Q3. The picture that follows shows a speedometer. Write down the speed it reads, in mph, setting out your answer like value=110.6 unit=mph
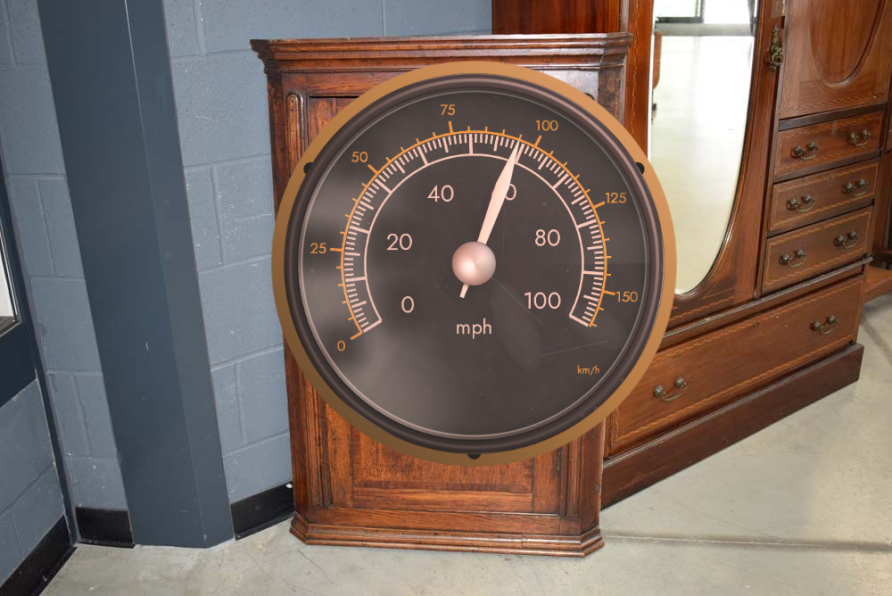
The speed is value=59 unit=mph
